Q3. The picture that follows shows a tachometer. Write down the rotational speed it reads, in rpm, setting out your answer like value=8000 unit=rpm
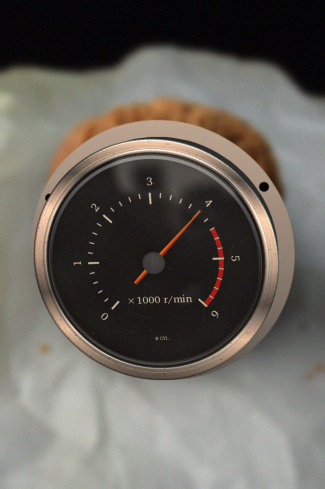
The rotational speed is value=4000 unit=rpm
